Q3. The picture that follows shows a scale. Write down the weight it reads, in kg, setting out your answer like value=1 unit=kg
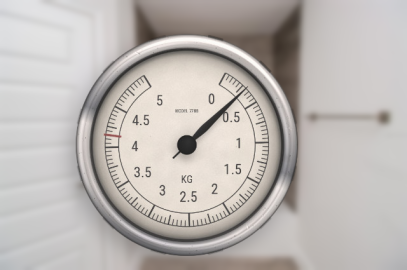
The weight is value=0.3 unit=kg
